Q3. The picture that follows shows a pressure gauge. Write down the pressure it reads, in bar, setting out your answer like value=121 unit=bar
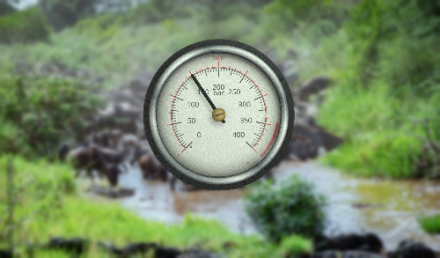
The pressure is value=150 unit=bar
